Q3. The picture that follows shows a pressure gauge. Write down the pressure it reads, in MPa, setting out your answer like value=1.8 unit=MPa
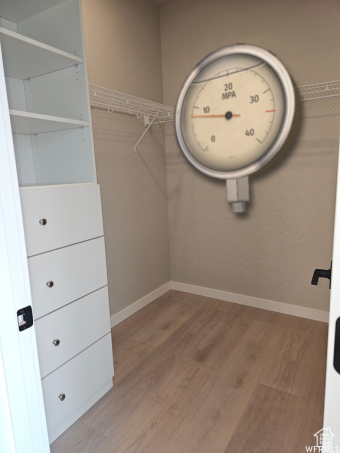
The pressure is value=8 unit=MPa
